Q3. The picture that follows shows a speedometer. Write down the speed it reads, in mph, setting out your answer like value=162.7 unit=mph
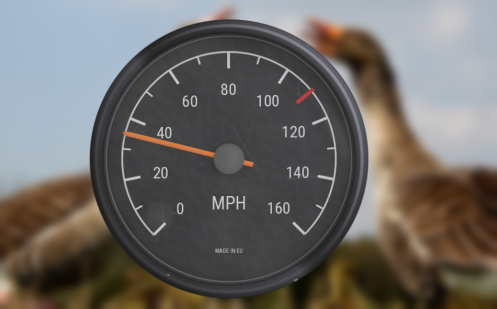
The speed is value=35 unit=mph
